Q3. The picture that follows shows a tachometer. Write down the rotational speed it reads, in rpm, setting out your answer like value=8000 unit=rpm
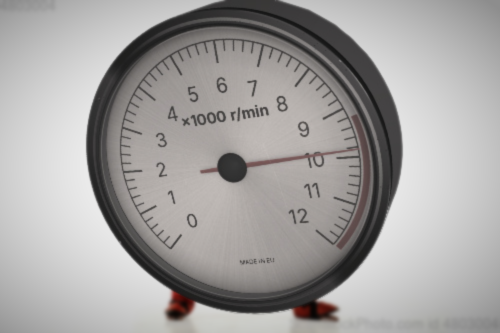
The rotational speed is value=9800 unit=rpm
